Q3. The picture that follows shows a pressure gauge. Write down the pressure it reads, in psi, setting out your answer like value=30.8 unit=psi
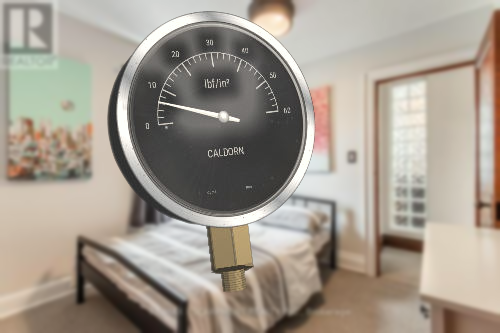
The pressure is value=6 unit=psi
